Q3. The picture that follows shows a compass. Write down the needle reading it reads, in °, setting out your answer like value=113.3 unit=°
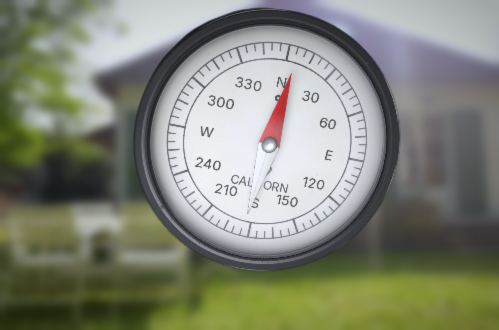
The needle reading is value=5 unit=°
